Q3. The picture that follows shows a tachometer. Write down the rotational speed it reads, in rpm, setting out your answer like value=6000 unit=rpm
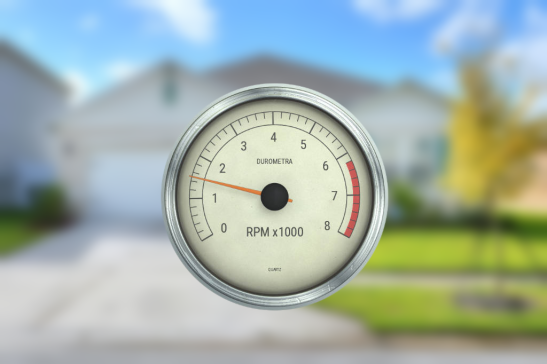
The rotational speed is value=1500 unit=rpm
